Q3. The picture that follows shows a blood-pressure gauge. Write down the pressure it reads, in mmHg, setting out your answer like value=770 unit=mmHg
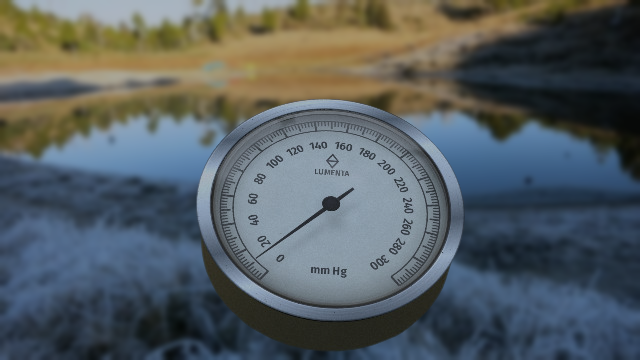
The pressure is value=10 unit=mmHg
